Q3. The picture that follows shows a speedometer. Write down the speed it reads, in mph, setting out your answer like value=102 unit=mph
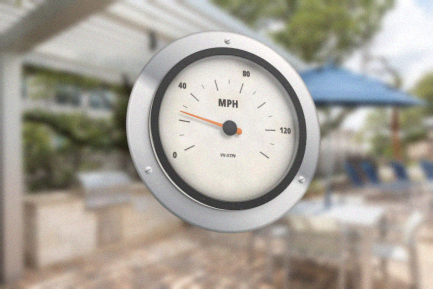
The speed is value=25 unit=mph
